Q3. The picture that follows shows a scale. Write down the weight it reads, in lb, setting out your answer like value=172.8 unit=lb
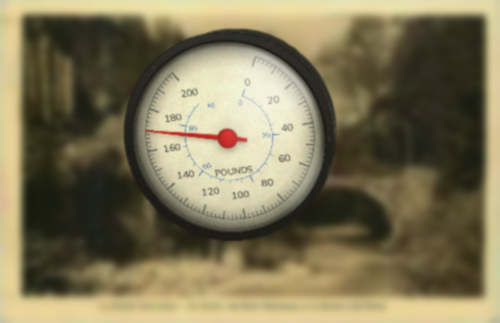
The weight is value=170 unit=lb
